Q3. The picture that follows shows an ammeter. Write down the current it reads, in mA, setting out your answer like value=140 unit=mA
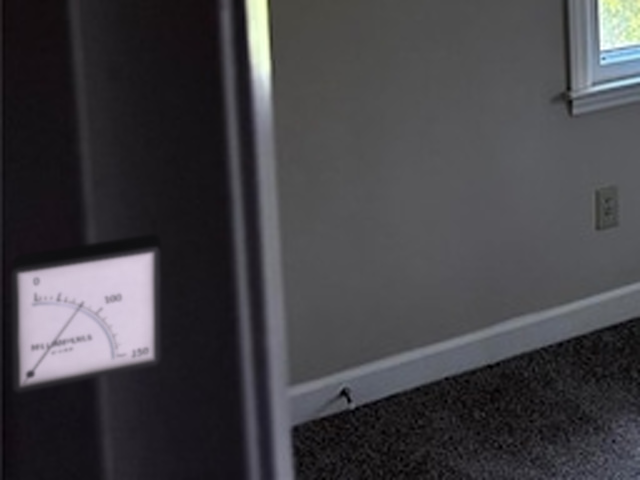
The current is value=80 unit=mA
